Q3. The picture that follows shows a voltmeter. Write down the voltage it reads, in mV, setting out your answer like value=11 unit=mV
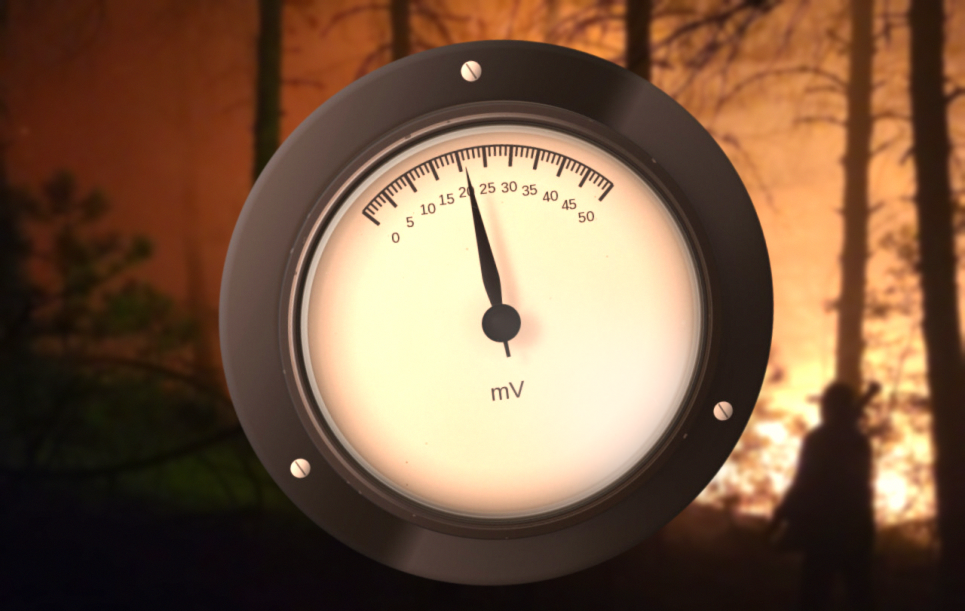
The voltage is value=21 unit=mV
